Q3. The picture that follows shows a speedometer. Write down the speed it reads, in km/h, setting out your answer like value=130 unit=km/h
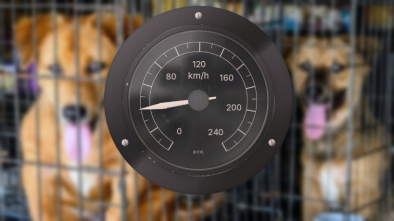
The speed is value=40 unit=km/h
